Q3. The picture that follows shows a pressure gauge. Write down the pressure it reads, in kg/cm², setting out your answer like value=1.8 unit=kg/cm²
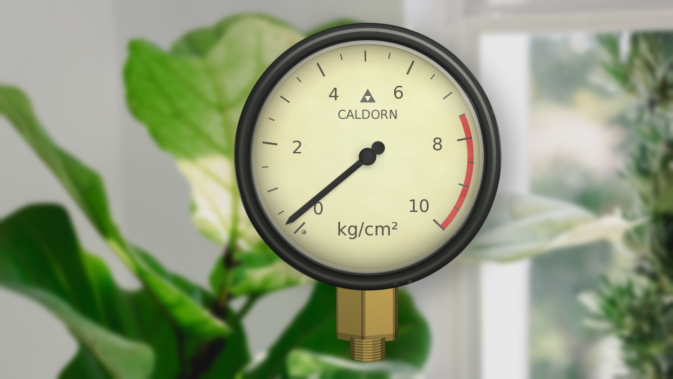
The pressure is value=0.25 unit=kg/cm²
